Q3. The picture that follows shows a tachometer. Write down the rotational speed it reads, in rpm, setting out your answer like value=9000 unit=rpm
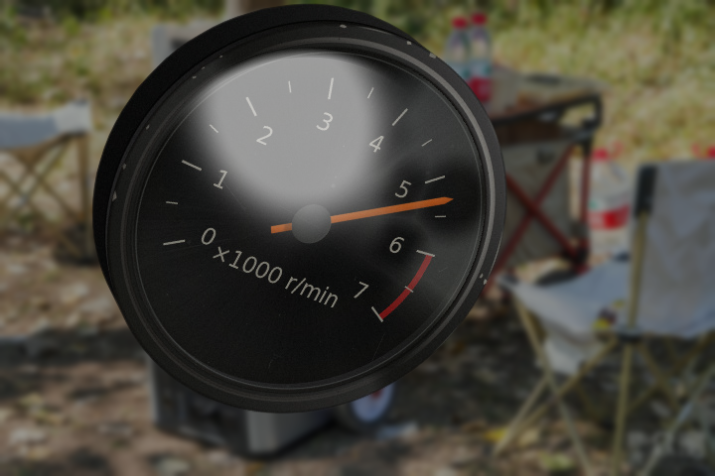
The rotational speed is value=5250 unit=rpm
